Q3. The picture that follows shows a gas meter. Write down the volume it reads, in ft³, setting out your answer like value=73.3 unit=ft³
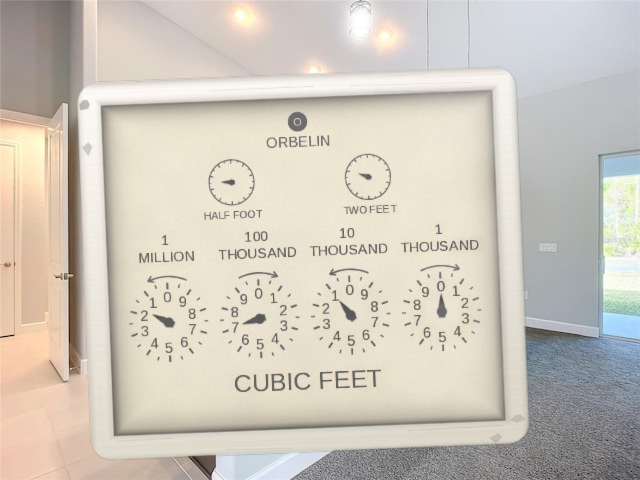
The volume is value=171000 unit=ft³
